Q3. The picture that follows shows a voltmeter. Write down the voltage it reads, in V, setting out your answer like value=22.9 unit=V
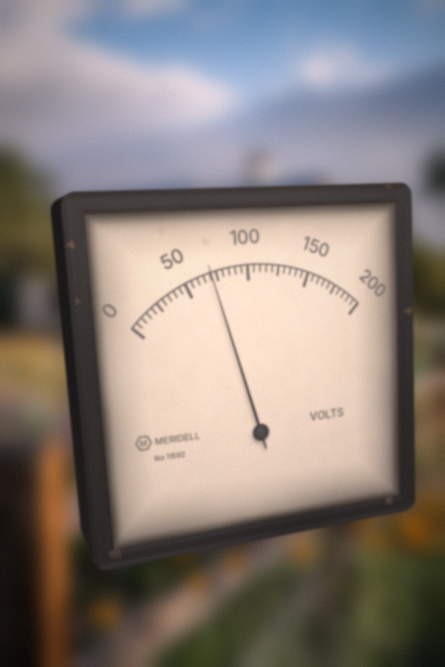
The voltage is value=70 unit=V
